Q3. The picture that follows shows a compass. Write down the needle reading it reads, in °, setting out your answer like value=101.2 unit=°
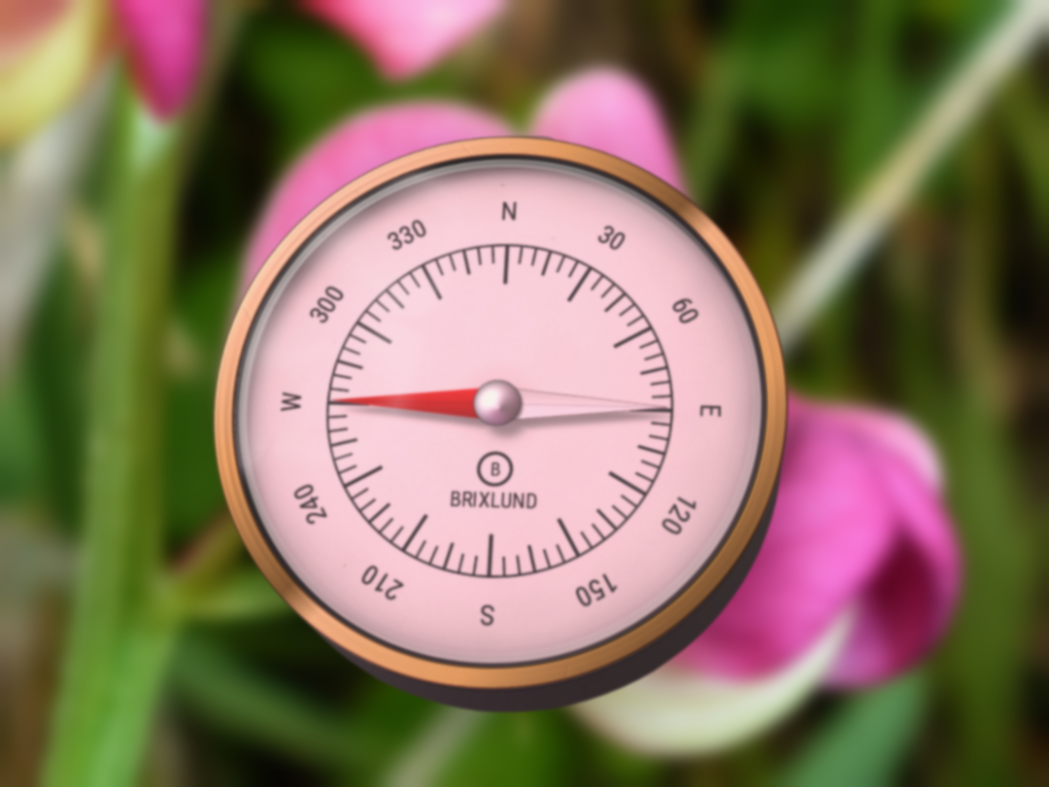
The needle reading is value=270 unit=°
